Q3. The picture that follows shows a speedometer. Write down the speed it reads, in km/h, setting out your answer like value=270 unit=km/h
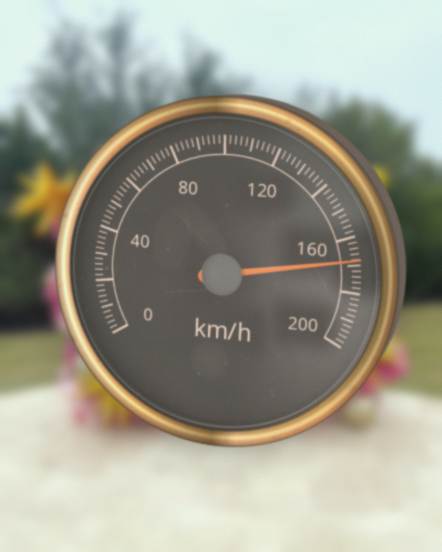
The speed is value=168 unit=km/h
